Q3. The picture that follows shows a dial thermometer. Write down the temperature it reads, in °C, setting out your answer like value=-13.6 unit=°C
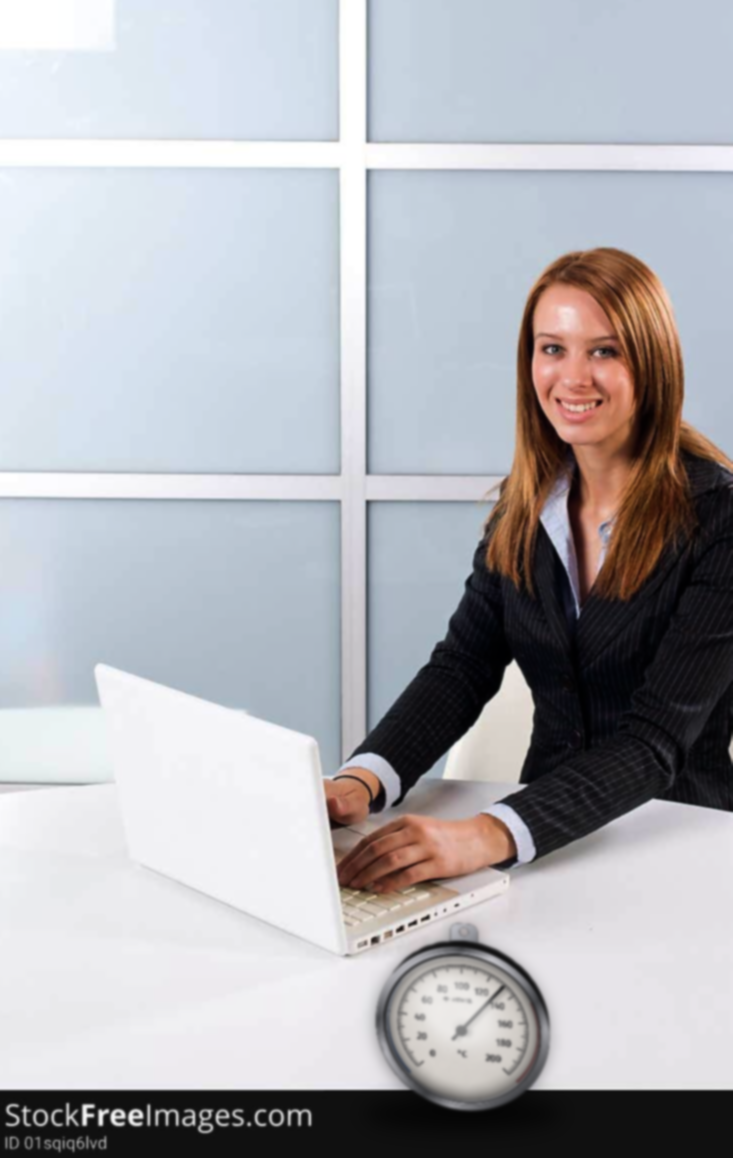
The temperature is value=130 unit=°C
